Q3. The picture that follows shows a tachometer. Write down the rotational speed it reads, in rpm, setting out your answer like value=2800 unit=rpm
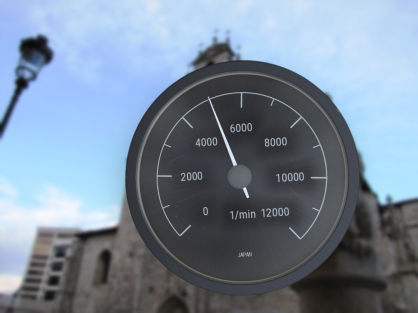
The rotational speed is value=5000 unit=rpm
